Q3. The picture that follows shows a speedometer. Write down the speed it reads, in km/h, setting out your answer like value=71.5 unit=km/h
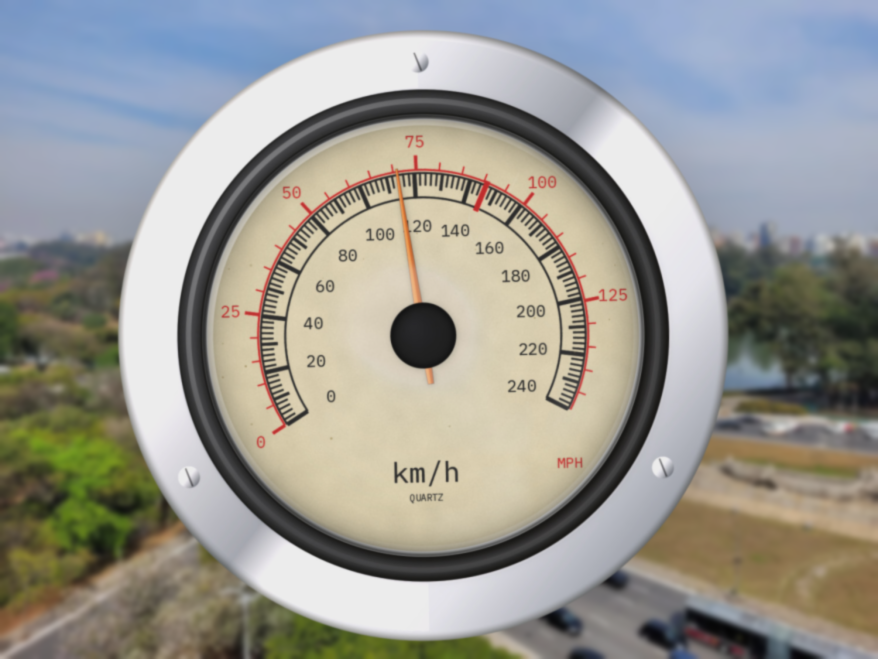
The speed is value=114 unit=km/h
